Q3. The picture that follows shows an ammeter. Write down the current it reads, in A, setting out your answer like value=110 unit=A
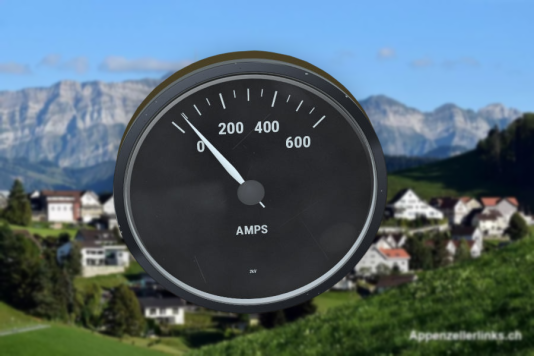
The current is value=50 unit=A
